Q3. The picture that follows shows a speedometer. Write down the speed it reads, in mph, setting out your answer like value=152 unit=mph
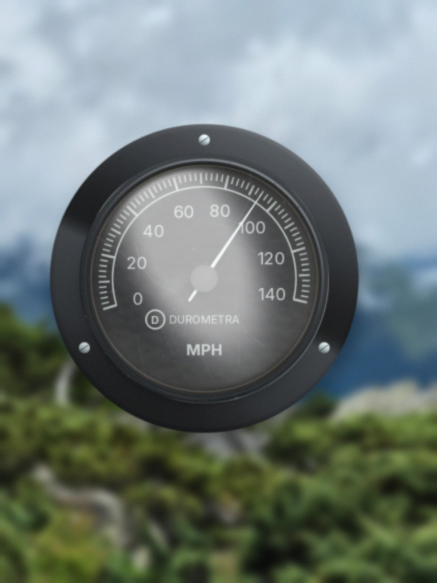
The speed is value=94 unit=mph
